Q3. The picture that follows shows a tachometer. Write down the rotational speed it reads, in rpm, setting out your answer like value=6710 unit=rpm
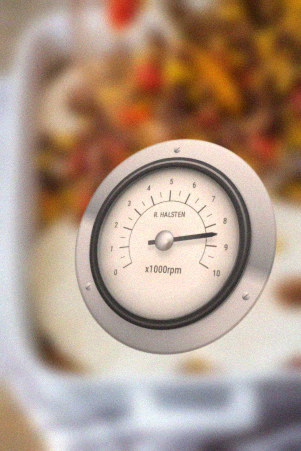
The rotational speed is value=8500 unit=rpm
